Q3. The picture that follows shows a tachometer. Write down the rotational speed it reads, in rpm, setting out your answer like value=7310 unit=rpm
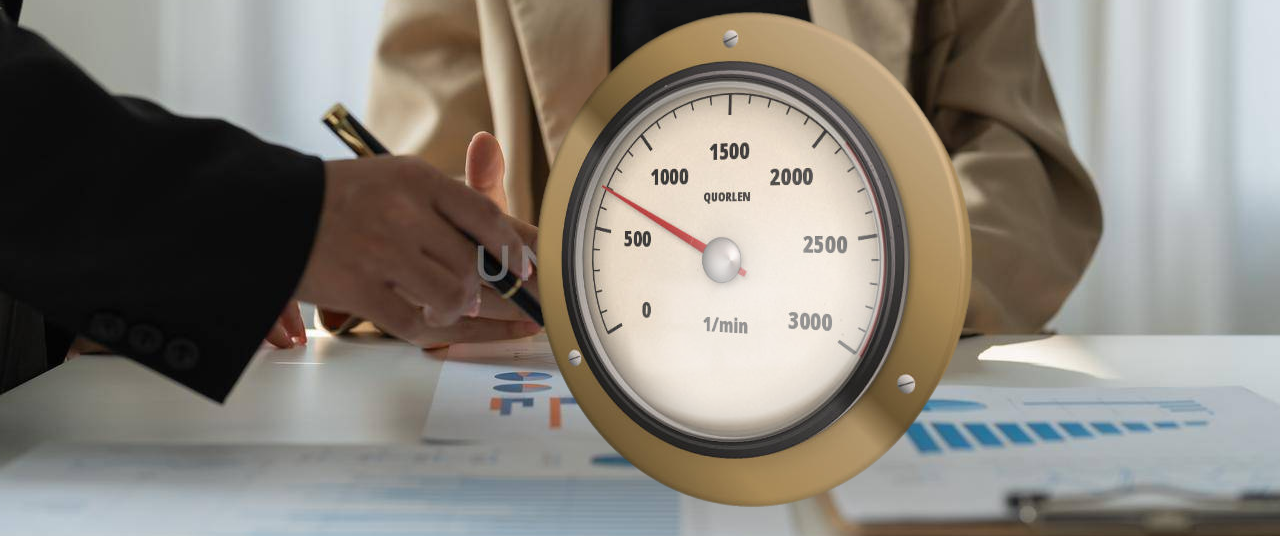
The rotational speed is value=700 unit=rpm
